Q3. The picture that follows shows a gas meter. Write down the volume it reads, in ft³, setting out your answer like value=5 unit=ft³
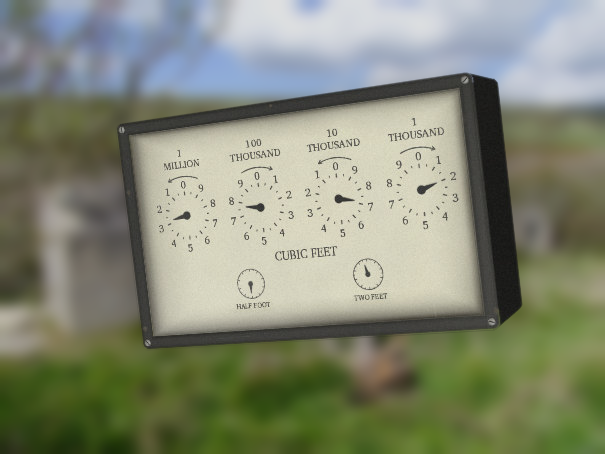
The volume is value=277200 unit=ft³
